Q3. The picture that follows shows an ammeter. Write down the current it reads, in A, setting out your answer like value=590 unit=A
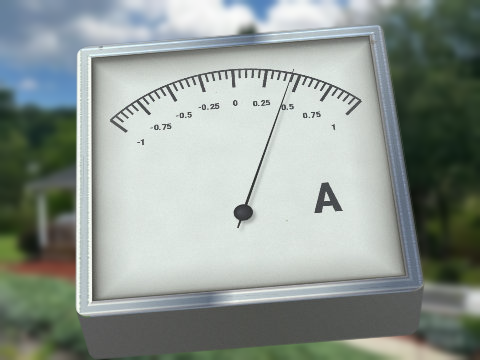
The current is value=0.45 unit=A
